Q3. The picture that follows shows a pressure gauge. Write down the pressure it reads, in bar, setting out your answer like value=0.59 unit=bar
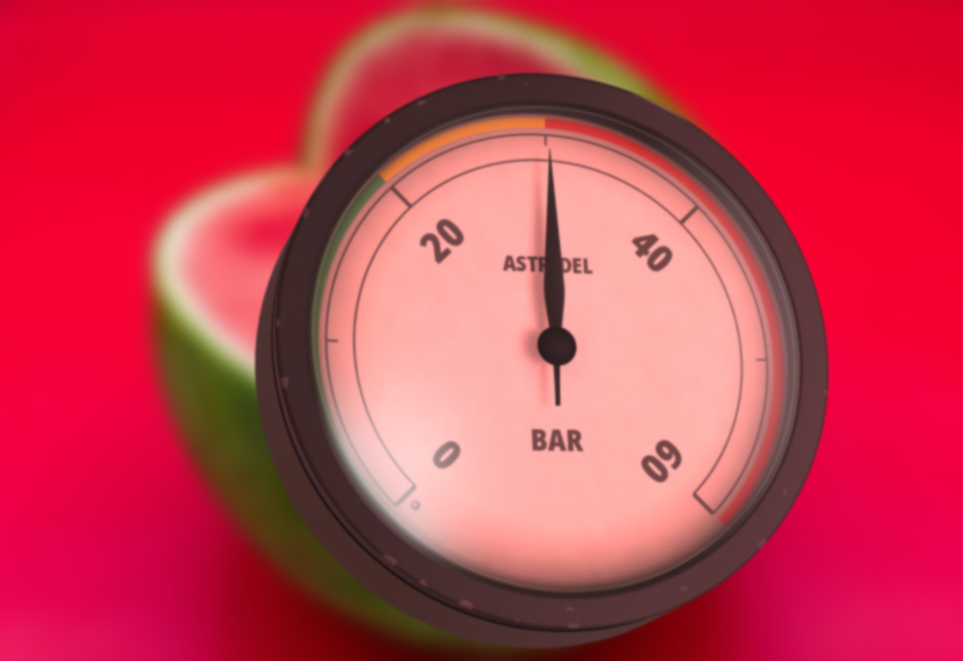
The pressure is value=30 unit=bar
